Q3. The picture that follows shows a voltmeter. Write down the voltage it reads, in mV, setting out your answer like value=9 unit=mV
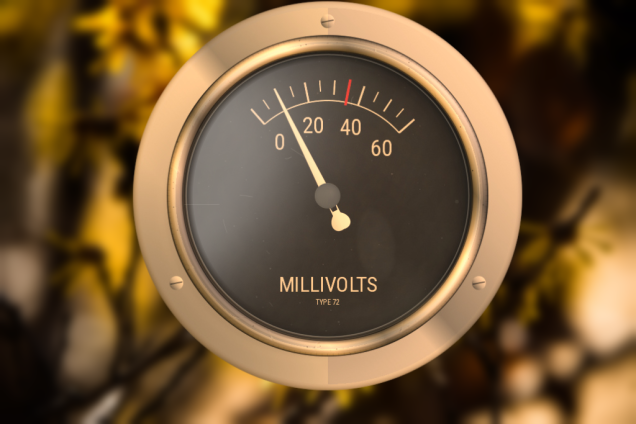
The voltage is value=10 unit=mV
